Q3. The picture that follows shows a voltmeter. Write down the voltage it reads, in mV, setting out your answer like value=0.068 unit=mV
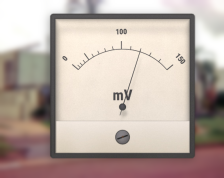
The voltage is value=120 unit=mV
